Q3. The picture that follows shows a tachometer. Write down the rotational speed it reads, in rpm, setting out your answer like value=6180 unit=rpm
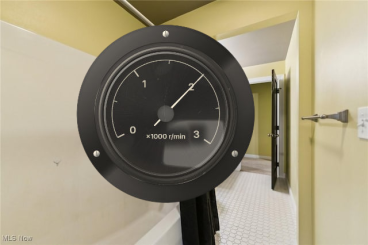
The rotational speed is value=2000 unit=rpm
